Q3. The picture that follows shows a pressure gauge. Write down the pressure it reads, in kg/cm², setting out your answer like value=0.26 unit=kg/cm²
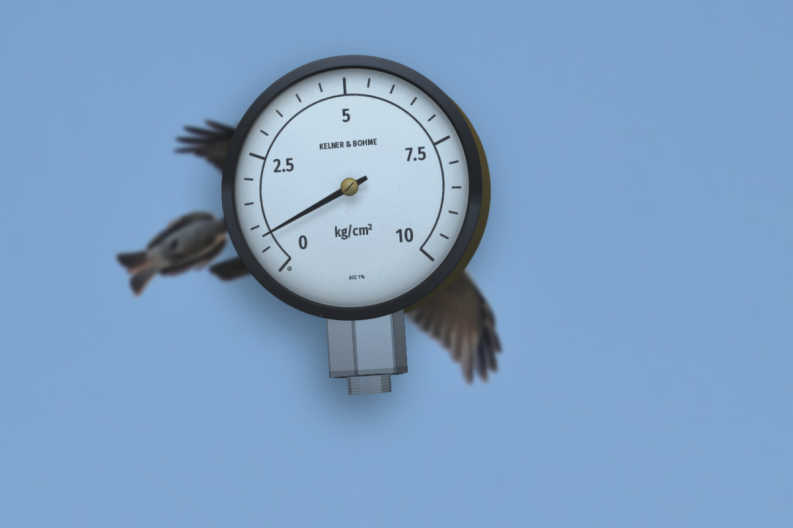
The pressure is value=0.75 unit=kg/cm²
